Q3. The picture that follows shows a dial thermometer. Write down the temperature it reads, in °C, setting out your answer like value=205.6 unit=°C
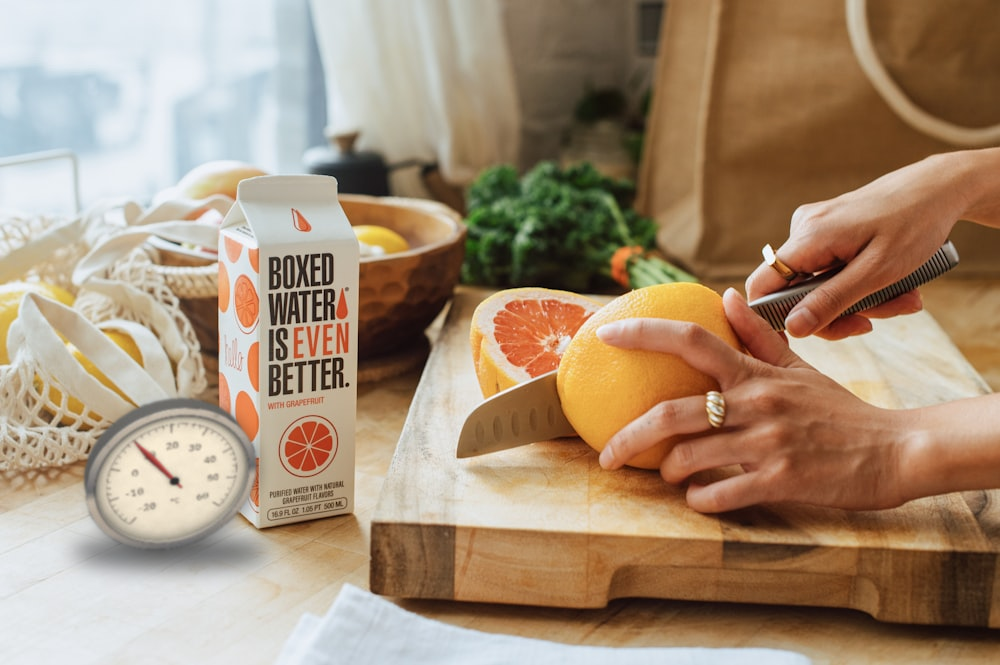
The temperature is value=10 unit=°C
